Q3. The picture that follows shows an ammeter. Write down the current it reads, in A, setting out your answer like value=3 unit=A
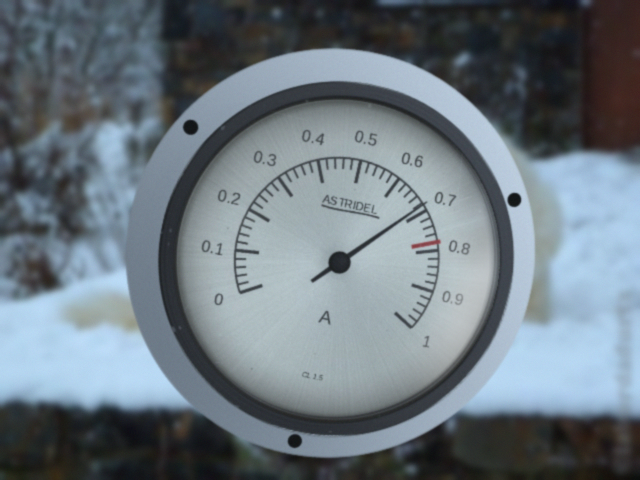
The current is value=0.68 unit=A
